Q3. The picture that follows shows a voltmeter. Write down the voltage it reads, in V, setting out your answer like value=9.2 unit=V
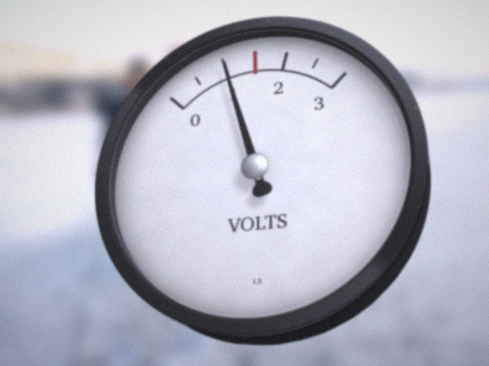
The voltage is value=1 unit=V
